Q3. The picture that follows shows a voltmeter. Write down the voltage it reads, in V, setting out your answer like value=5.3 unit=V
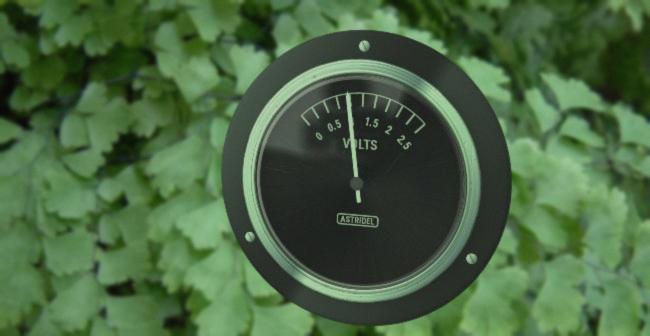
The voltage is value=1 unit=V
